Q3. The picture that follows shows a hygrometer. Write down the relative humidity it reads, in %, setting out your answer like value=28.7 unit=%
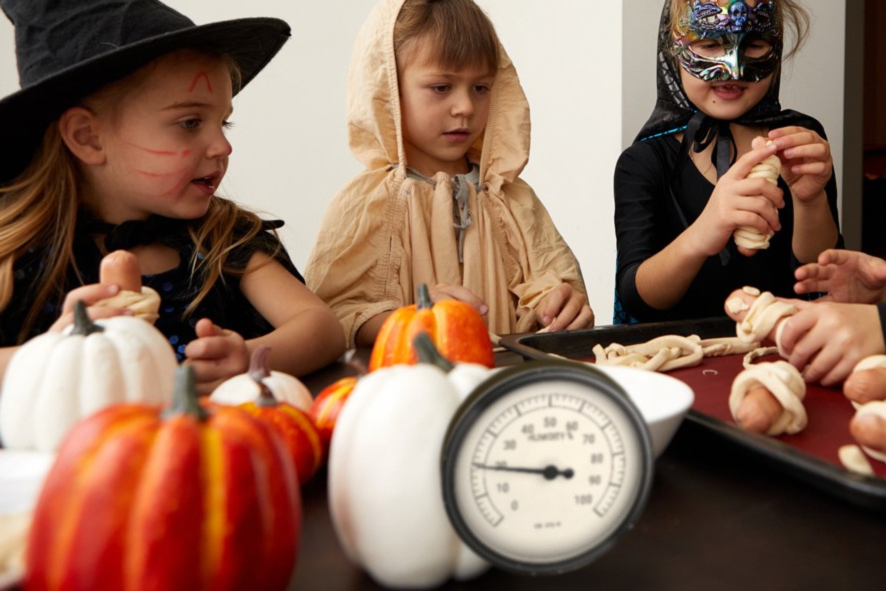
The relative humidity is value=20 unit=%
